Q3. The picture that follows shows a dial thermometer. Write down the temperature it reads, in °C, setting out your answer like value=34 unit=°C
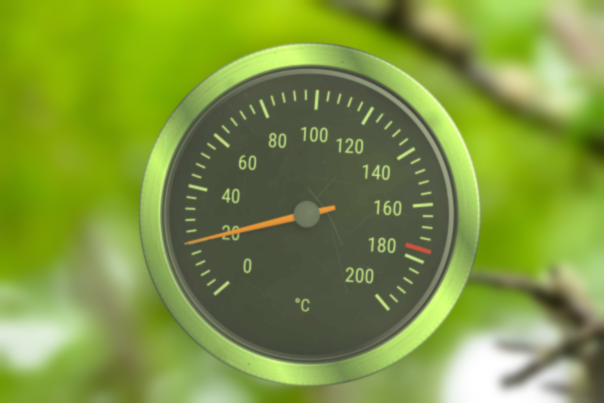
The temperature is value=20 unit=°C
